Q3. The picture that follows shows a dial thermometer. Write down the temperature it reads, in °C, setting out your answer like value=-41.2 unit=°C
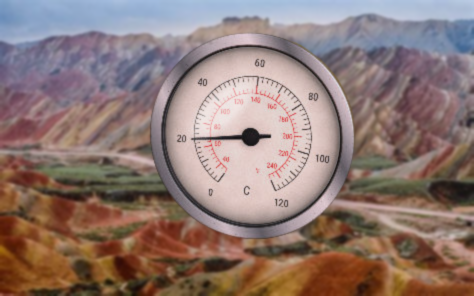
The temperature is value=20 unit=°C
